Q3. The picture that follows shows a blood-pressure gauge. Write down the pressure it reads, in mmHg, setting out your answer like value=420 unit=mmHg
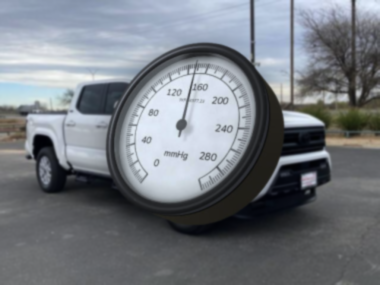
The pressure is value=150 unit=mmHg
